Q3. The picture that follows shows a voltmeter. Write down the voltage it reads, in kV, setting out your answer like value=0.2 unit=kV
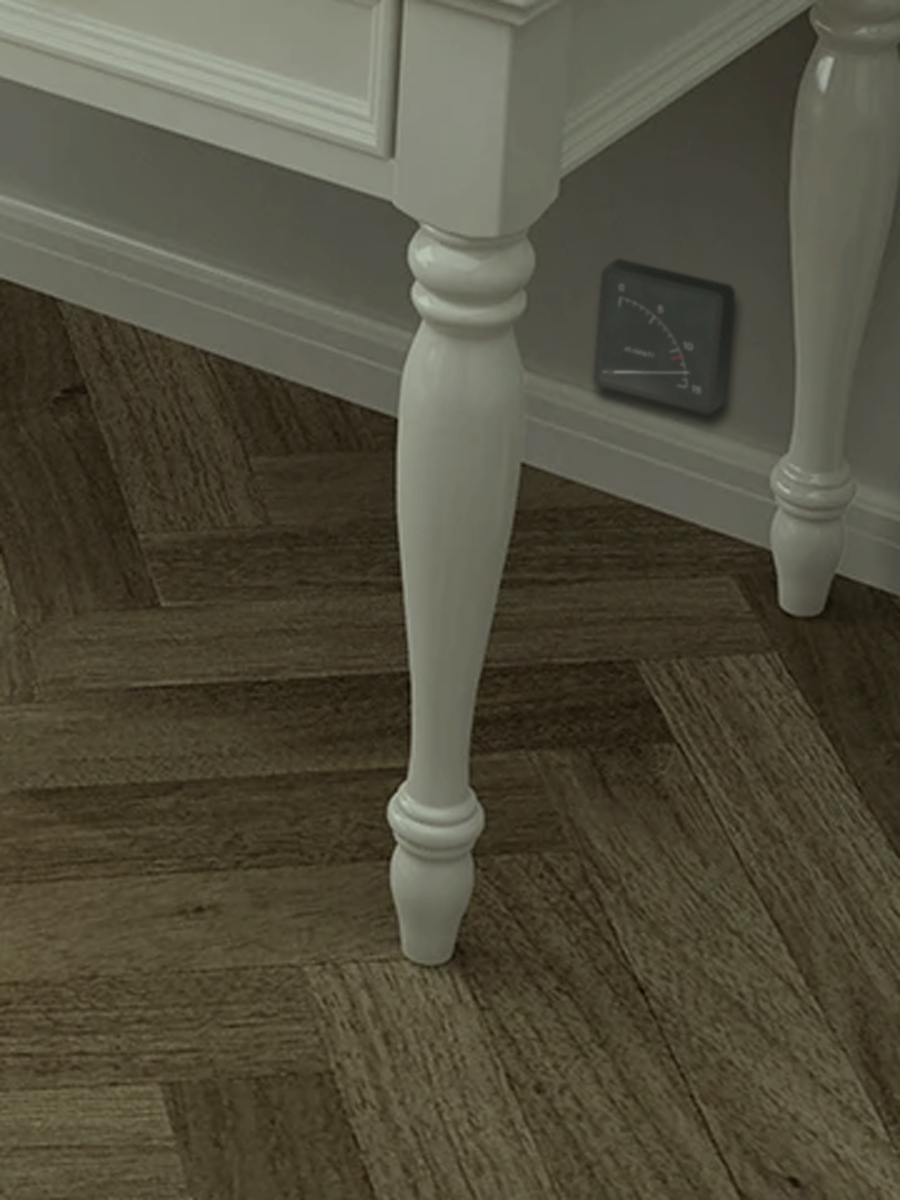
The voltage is value=13 unit=kV
